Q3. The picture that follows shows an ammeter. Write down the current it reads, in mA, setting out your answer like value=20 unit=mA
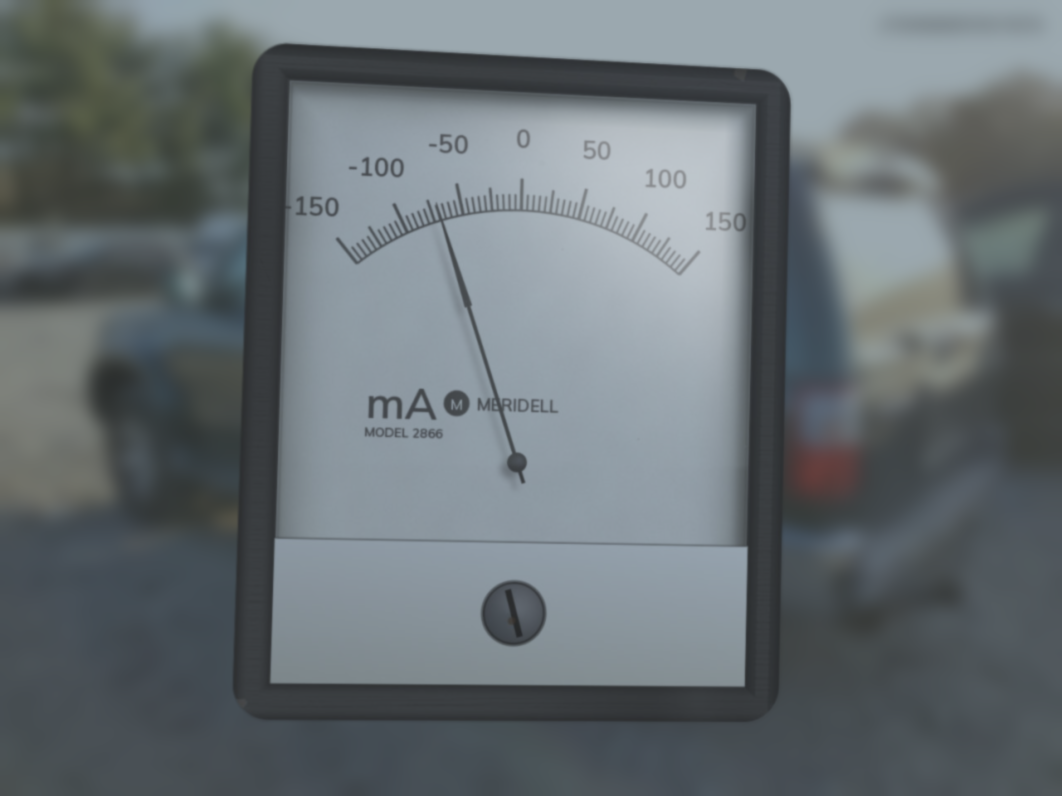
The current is value=-70 unit=mA
